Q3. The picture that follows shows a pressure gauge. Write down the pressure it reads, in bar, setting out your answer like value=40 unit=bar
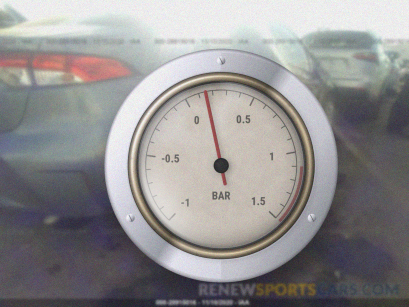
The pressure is value=0.15 unit=bar
